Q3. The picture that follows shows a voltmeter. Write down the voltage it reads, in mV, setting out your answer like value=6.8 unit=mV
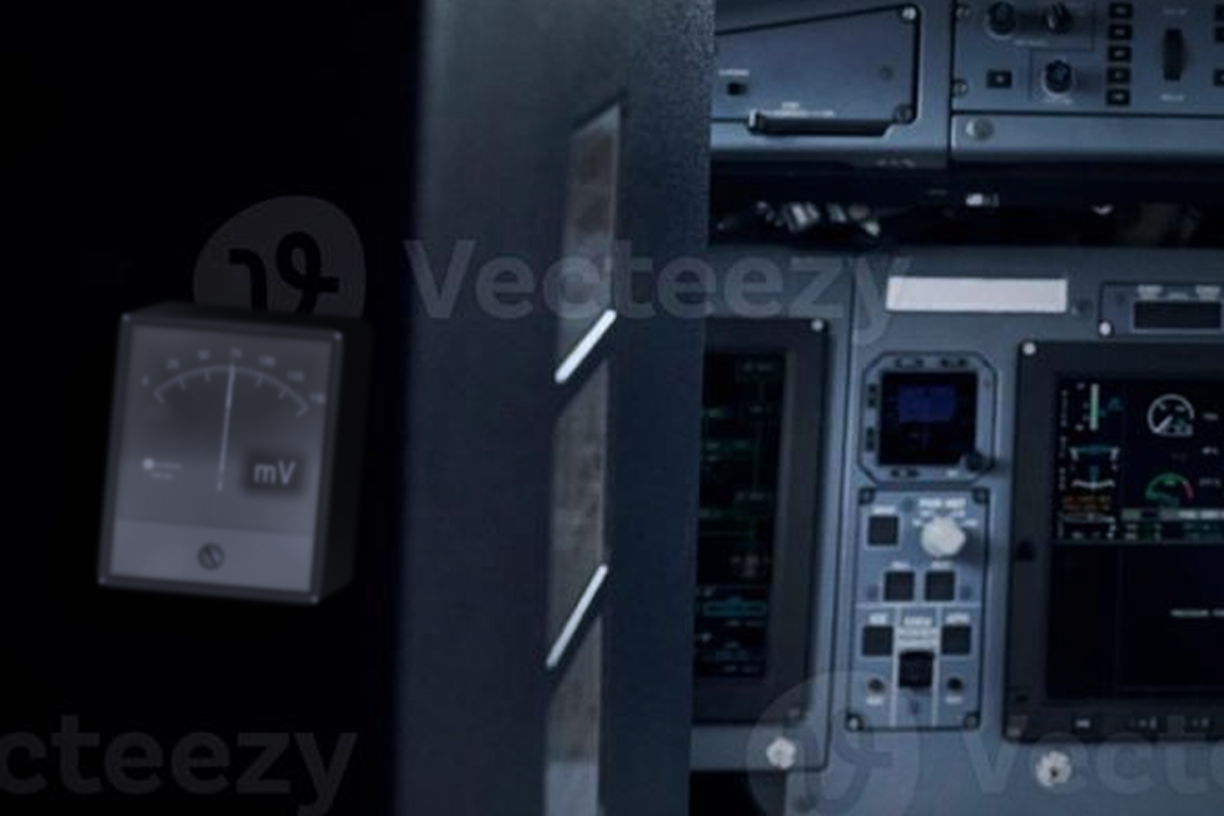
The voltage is value=75 unit=mV
